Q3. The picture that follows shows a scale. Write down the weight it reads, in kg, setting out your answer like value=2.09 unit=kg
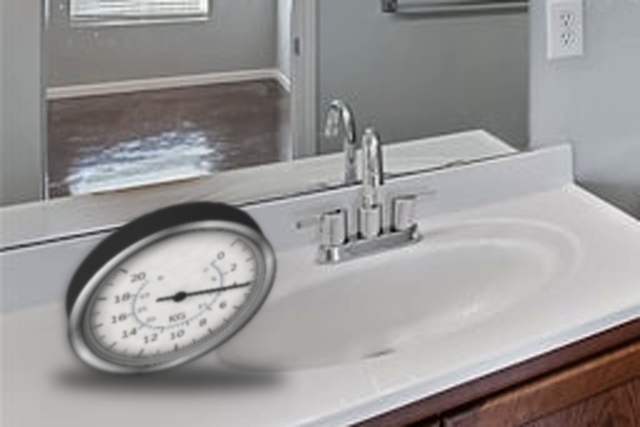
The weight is value=4 unit=kg
